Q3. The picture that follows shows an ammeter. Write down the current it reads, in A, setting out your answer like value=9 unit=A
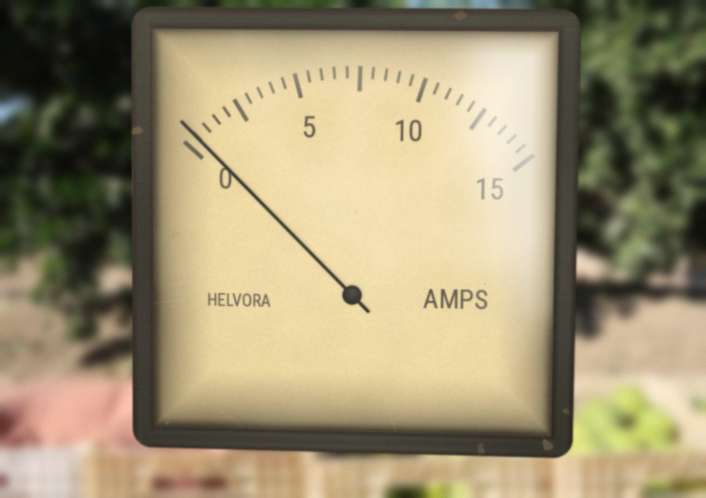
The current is value=0.5 unit=A
